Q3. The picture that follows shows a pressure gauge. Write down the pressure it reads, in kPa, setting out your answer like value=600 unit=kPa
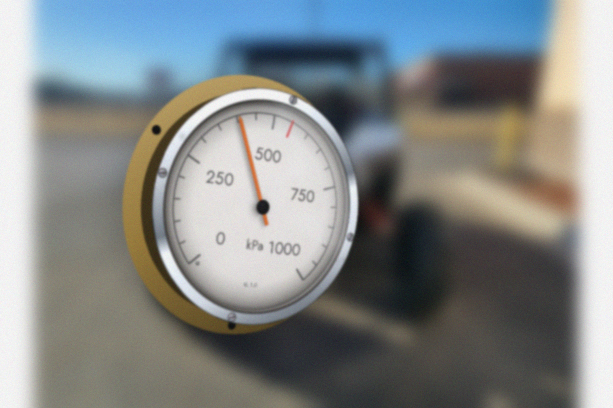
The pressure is value=400 unit=kPa
